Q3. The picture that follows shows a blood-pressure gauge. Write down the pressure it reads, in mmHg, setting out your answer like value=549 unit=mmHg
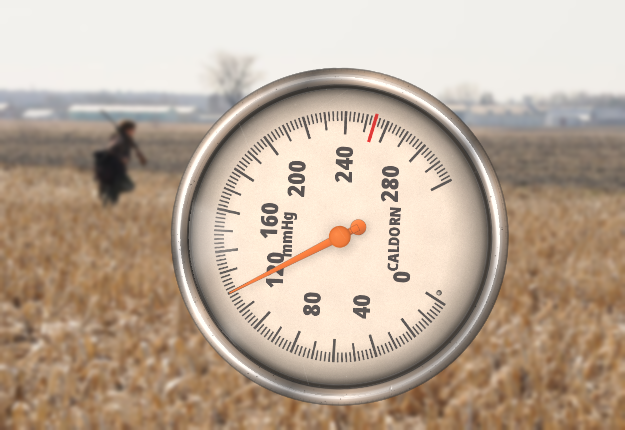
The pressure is value=120 unit=mmHg
